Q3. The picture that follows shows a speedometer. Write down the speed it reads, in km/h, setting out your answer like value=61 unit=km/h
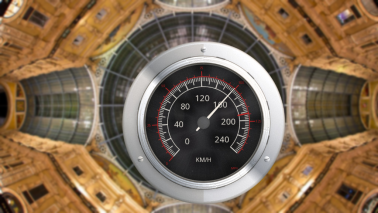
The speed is value=160 unit=km/h
